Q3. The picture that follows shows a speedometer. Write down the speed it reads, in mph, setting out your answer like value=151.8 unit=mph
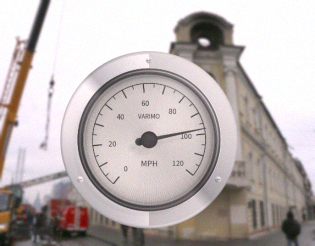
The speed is value=97.5 unit=mph
